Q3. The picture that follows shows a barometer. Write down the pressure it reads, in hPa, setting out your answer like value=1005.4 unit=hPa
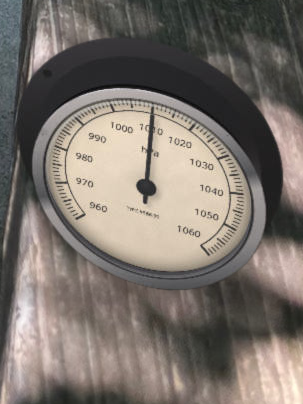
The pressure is value=1010 unit=hPa
